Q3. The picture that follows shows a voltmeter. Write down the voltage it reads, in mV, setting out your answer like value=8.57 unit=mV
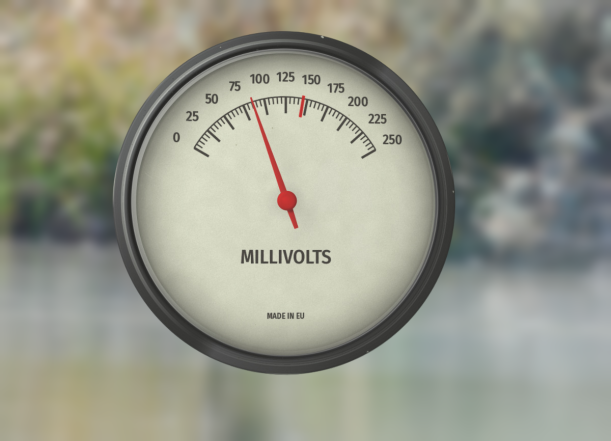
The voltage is value=85 unit=mV
